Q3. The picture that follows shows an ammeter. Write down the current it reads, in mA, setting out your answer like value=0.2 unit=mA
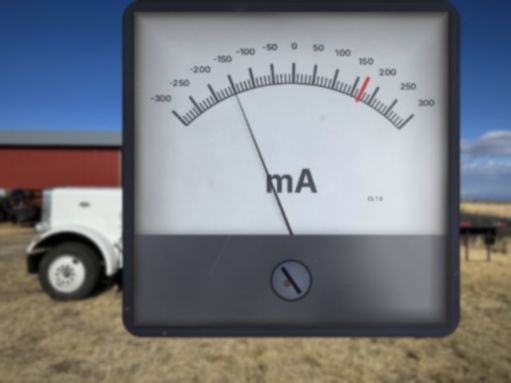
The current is value=-150 unit=mA
